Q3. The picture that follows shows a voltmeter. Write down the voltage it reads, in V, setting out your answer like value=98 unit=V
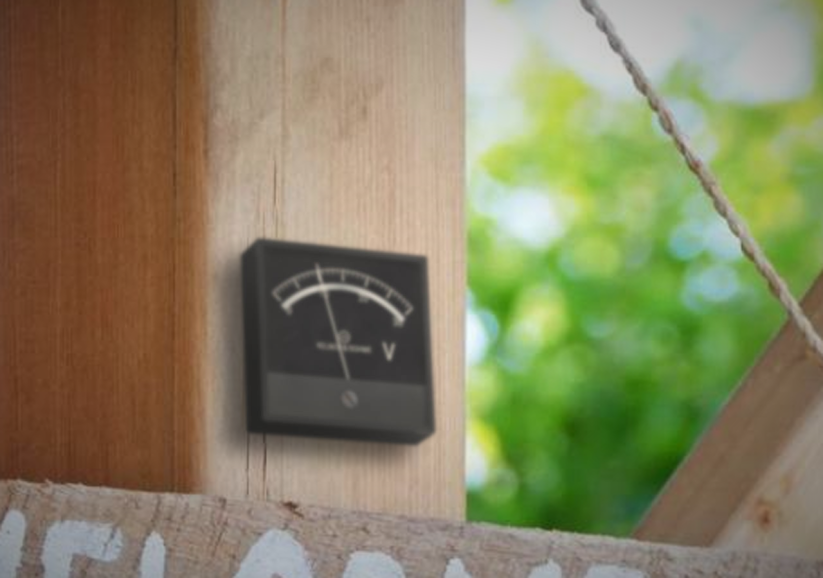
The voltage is value=10 unit=V
